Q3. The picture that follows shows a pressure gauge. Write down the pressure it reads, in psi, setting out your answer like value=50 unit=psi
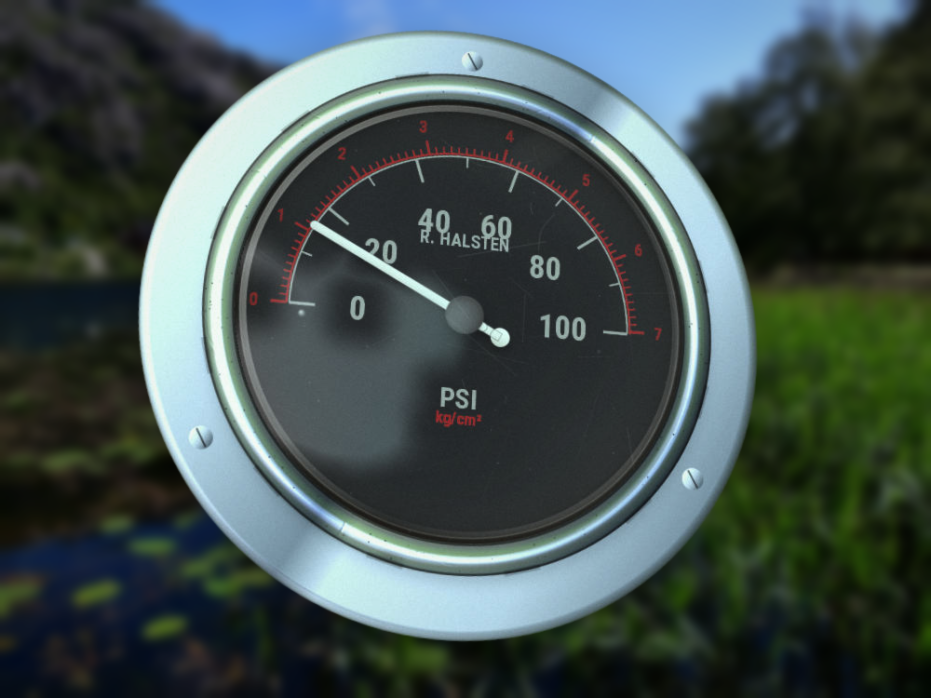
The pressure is value=15 unit=psi
